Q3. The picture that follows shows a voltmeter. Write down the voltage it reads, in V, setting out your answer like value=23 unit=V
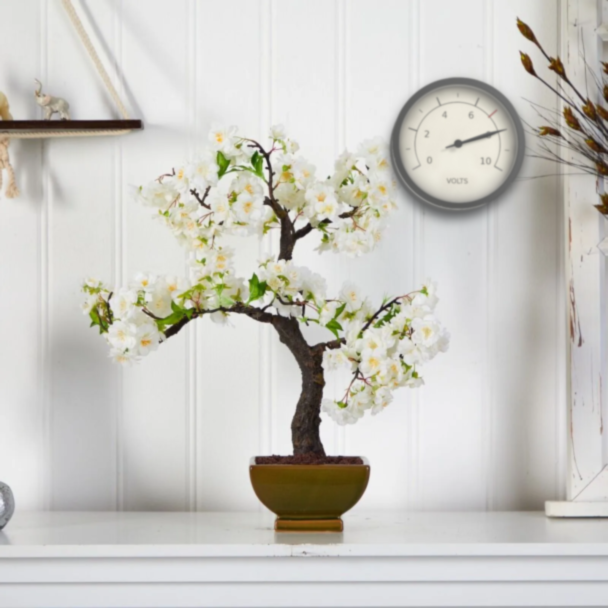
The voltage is value=8 unit=V
